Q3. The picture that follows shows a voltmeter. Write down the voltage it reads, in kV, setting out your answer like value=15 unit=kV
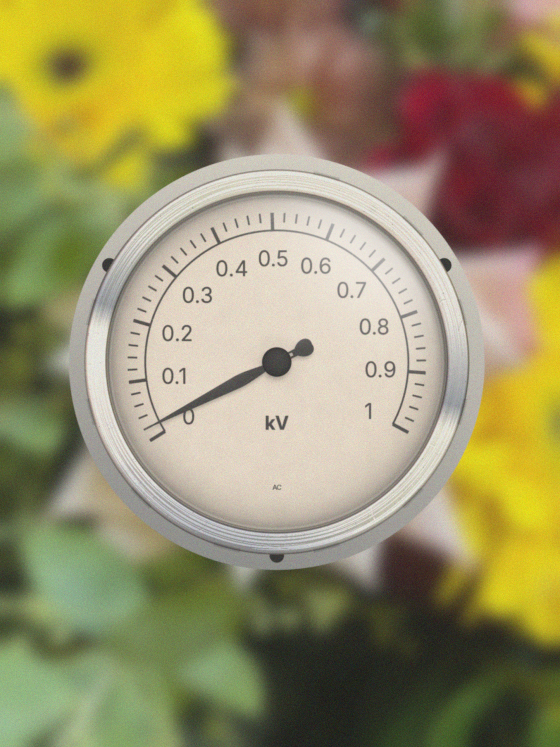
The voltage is value=0.02 unit=kV
